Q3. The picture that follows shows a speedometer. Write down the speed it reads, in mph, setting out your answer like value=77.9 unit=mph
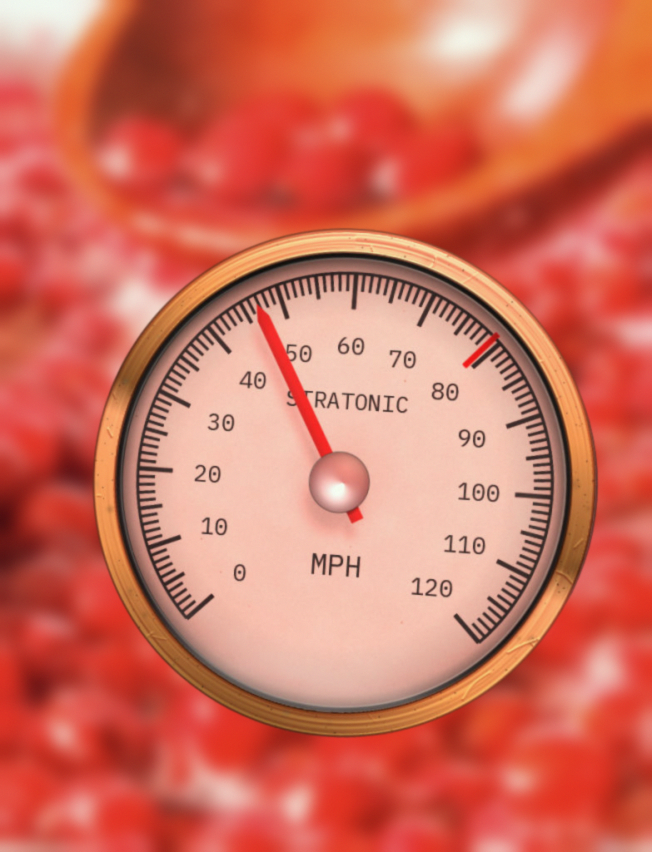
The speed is value=47 unit=mph
